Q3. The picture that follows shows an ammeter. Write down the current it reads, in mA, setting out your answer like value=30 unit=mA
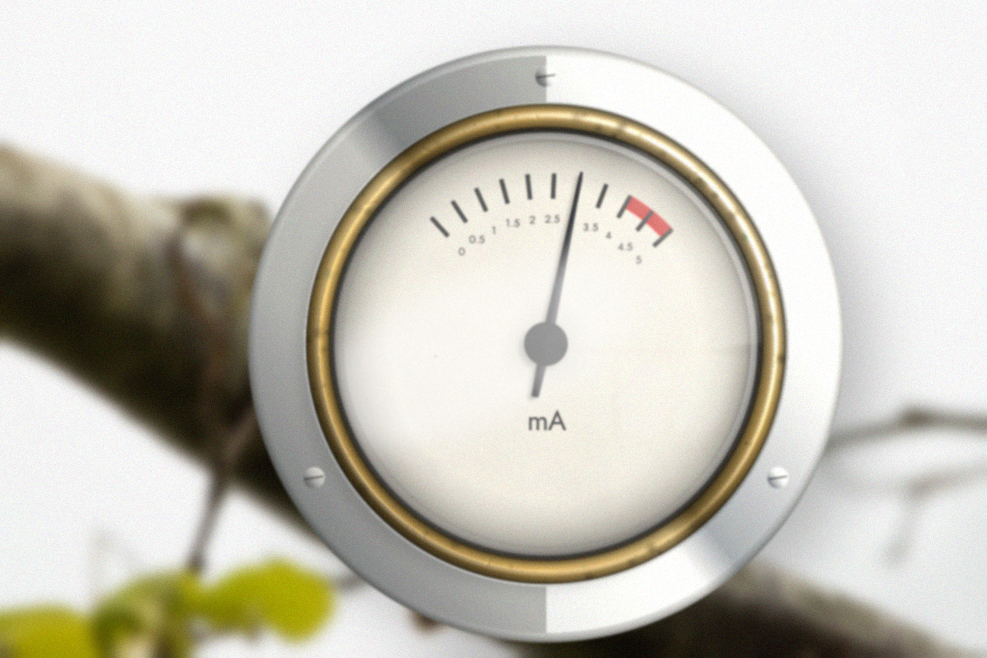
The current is value=3 unit=mA
